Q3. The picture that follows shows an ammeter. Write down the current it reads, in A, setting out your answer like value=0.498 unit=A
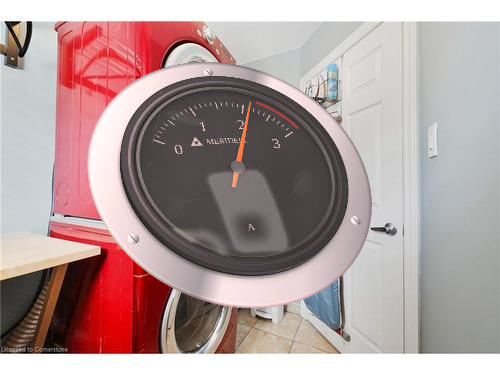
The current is value=2.1 unit=A
